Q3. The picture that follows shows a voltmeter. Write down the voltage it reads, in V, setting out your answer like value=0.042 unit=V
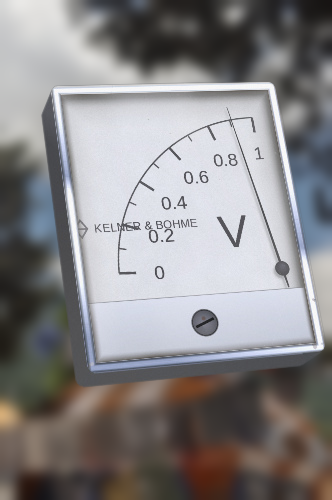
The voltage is value=0.9 unit=V
